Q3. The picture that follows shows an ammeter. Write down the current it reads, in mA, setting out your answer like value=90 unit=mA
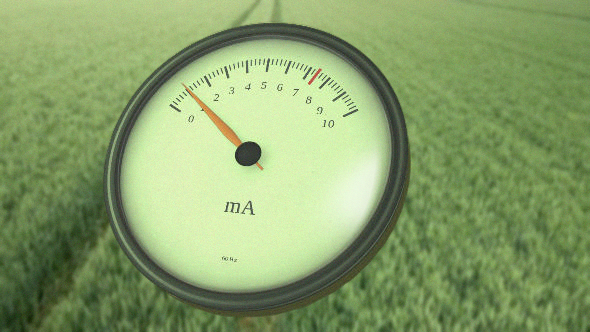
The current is value=1 unit=mA
